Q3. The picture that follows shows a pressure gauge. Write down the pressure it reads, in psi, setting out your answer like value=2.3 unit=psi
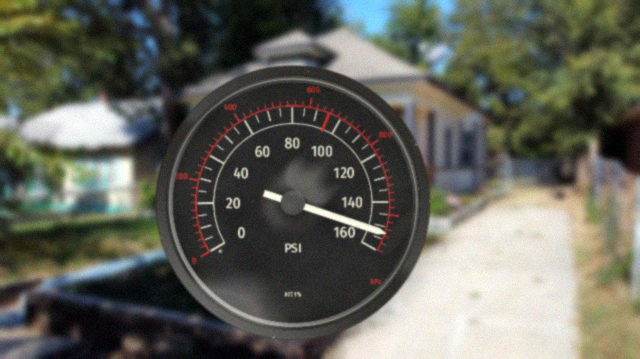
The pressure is value=152.5 unit=psi
